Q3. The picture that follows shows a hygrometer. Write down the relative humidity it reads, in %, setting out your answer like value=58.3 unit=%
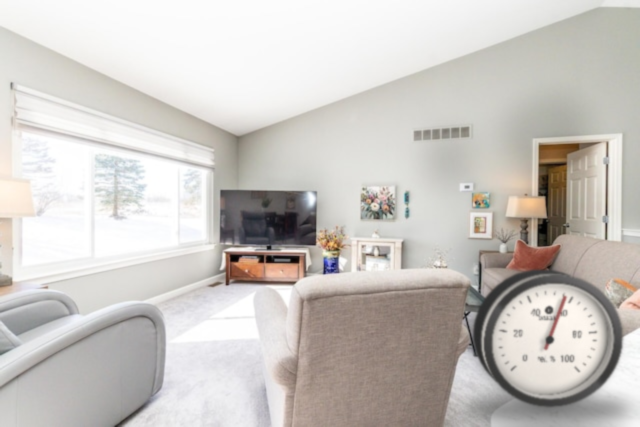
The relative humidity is value=56 unit=%
